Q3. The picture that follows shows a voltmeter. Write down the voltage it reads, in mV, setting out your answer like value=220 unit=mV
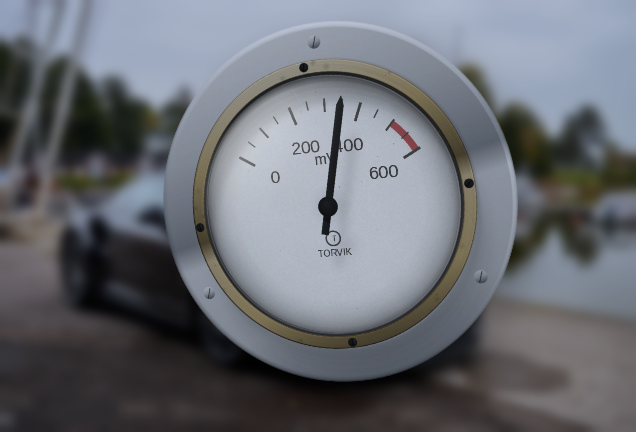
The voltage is value=350 unit=mV
